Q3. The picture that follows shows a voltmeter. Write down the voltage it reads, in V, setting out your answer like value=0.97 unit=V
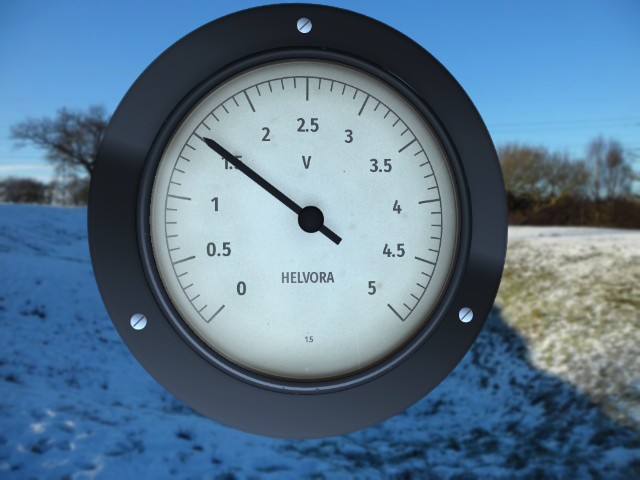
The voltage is value=1.5 unit=V
